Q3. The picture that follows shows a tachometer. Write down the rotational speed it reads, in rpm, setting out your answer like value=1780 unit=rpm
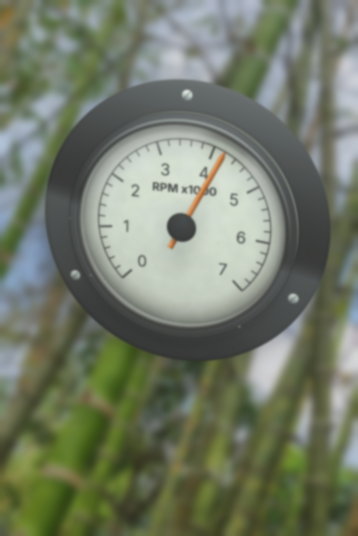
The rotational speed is value=4200 unit=rpm
